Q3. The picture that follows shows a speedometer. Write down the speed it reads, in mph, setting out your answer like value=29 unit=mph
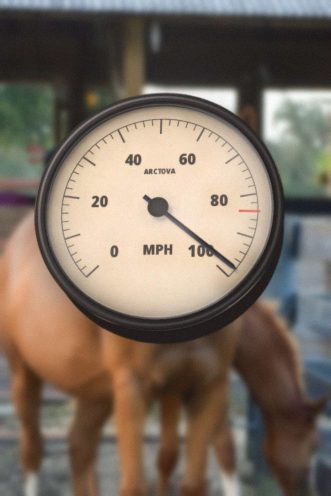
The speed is value=98 unit=mph
